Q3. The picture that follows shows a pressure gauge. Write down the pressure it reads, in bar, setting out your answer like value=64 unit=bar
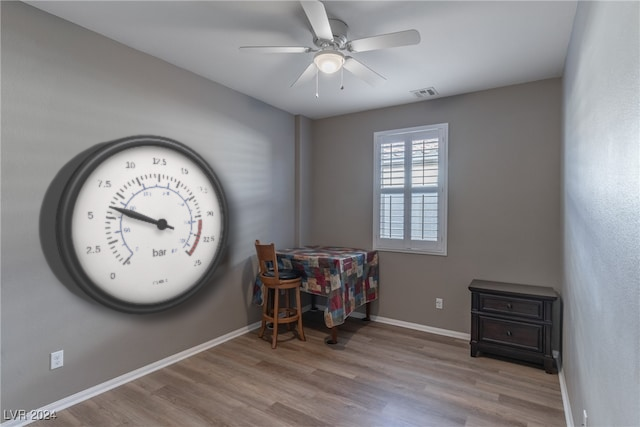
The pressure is value=6 unit=bar
